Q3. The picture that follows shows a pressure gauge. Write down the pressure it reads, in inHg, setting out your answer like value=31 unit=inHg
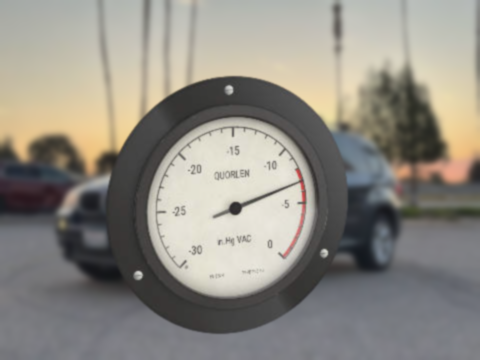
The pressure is value=-7 unit=inHg
